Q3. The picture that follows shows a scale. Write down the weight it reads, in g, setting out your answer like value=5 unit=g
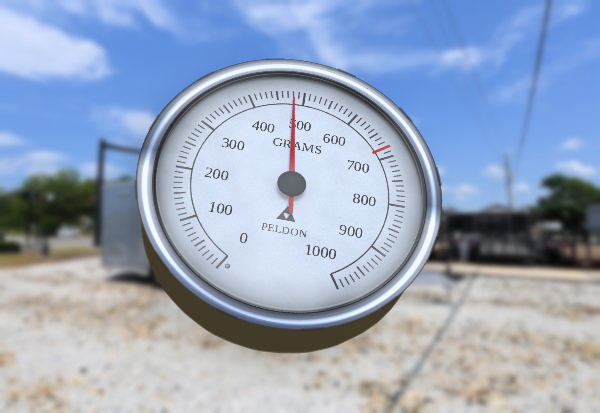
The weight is value=480 unit=g
